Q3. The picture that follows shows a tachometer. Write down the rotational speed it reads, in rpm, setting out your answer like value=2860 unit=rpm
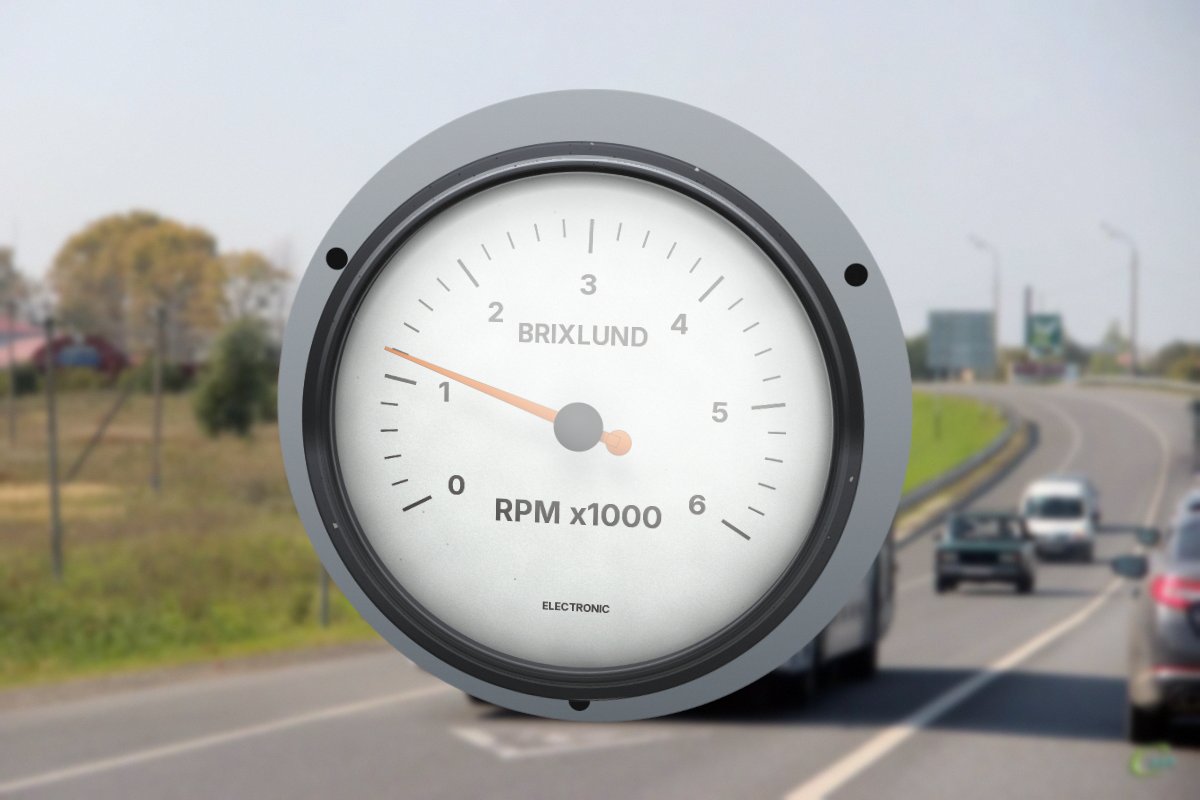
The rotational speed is value=1200 unit=rpm
